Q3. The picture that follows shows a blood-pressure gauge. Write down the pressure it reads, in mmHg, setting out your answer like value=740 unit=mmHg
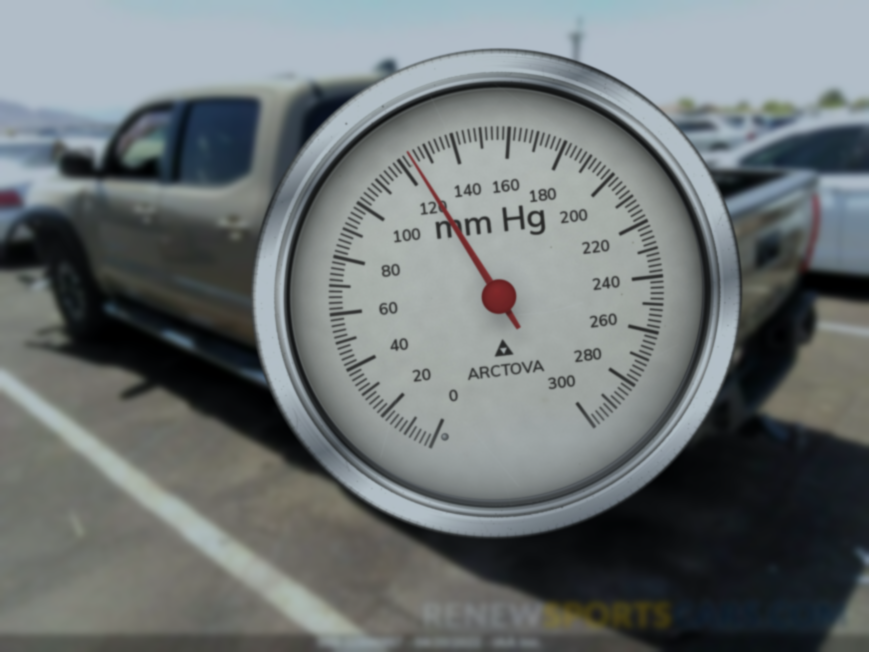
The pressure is value=124 unit=mmHg
